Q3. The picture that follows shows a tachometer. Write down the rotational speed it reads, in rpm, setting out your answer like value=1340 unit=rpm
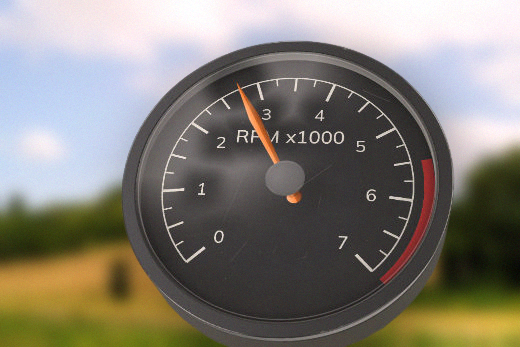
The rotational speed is value=2750 unit=rpm
